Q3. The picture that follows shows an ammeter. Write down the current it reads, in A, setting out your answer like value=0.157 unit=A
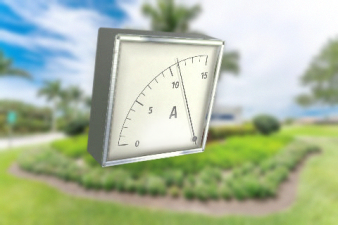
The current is value=11 unit=A
